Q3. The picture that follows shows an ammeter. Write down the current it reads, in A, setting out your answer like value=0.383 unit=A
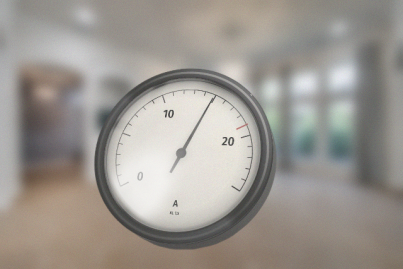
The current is value=15 unit=A
